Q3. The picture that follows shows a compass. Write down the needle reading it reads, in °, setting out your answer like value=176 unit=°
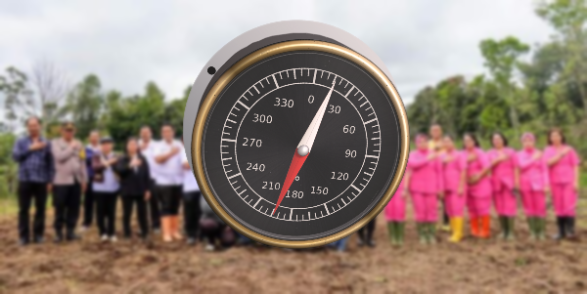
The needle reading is value=195 unit=°
